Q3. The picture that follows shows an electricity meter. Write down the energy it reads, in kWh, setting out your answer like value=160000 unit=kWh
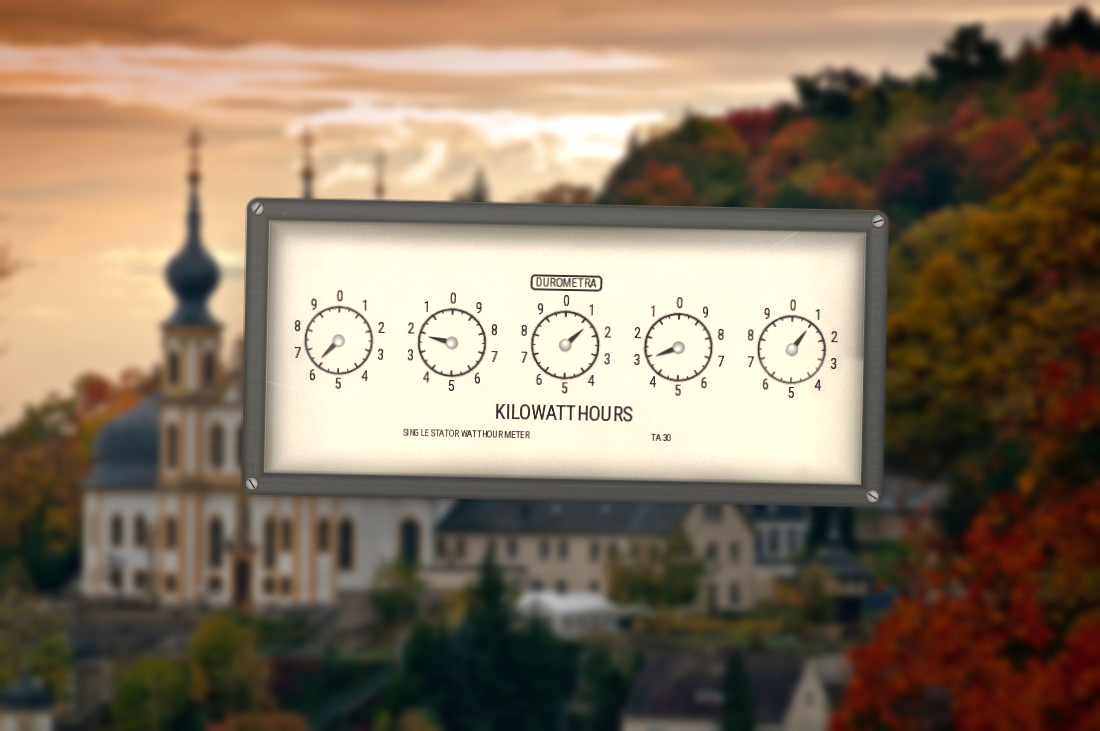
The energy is value=62131 unit=kWh
